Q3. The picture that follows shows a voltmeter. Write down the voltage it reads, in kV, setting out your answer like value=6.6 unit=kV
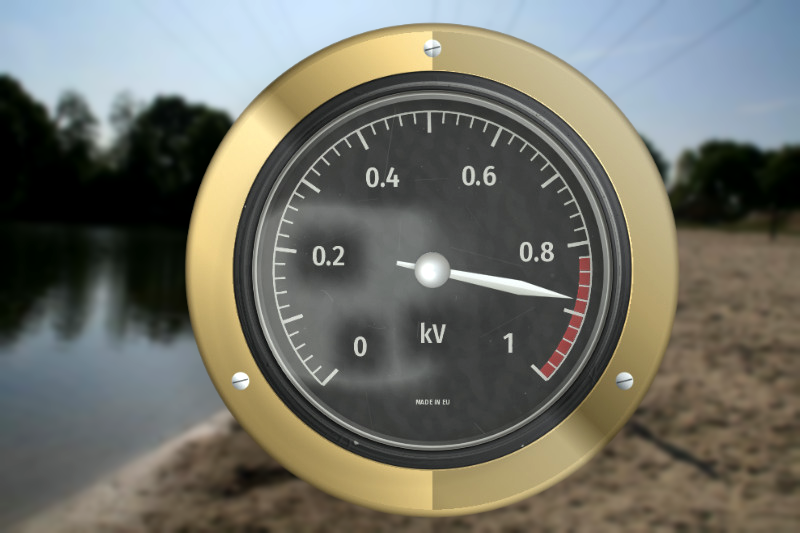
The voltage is value=0.88 unit=kV
